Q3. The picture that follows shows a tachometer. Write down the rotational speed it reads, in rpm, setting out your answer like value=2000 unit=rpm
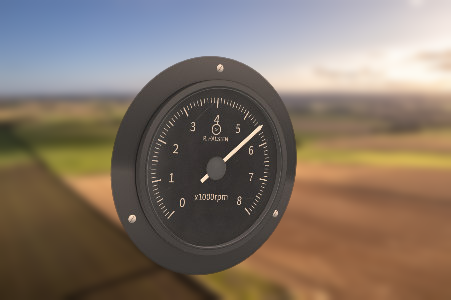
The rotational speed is value=5500 unit=rpm
